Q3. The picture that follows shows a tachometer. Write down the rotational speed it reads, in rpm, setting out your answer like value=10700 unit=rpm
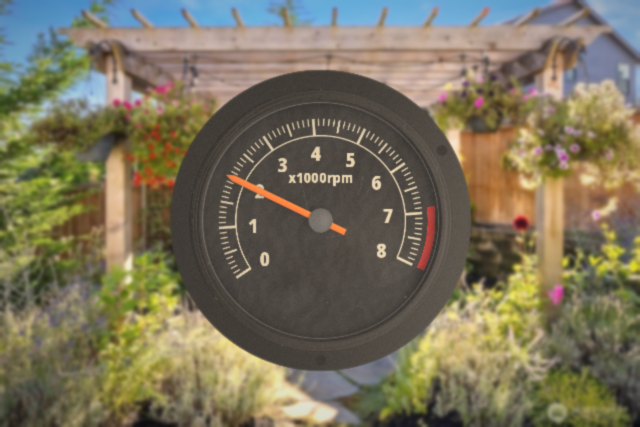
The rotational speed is value=2000 unit=rpm
